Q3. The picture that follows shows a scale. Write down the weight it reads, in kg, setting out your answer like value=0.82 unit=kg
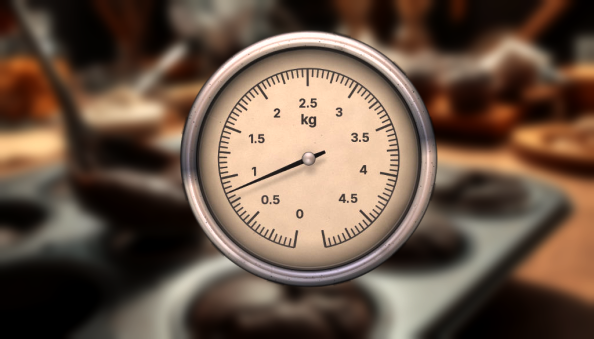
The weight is value=0.85 unit=kg
